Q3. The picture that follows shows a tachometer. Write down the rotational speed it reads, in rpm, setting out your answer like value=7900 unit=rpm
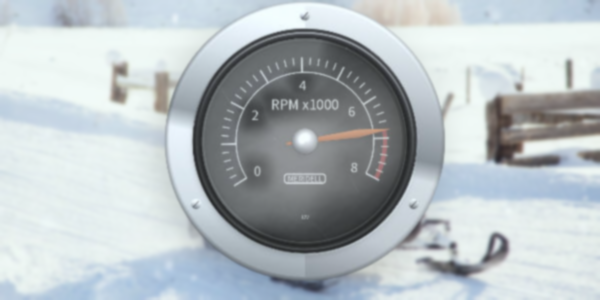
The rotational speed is value=6800 unit=rpm
